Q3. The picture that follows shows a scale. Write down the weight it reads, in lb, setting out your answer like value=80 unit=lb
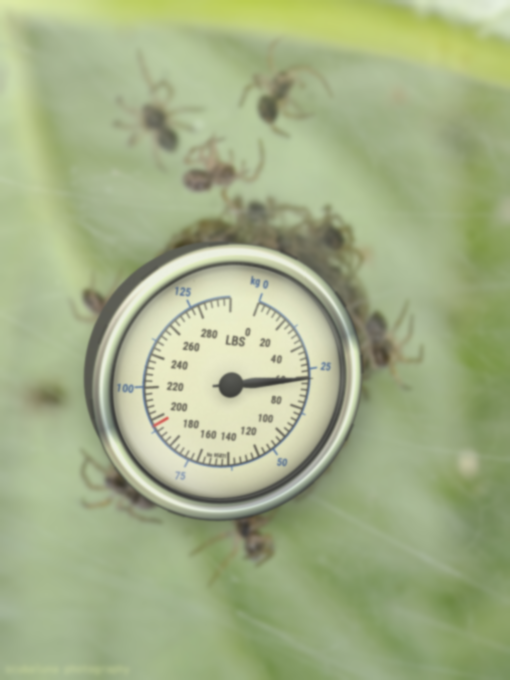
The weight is value=60 unit=lb
